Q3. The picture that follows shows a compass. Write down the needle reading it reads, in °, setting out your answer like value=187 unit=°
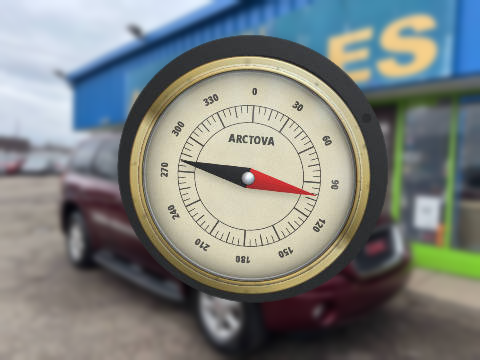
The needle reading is value=100 unit=°
